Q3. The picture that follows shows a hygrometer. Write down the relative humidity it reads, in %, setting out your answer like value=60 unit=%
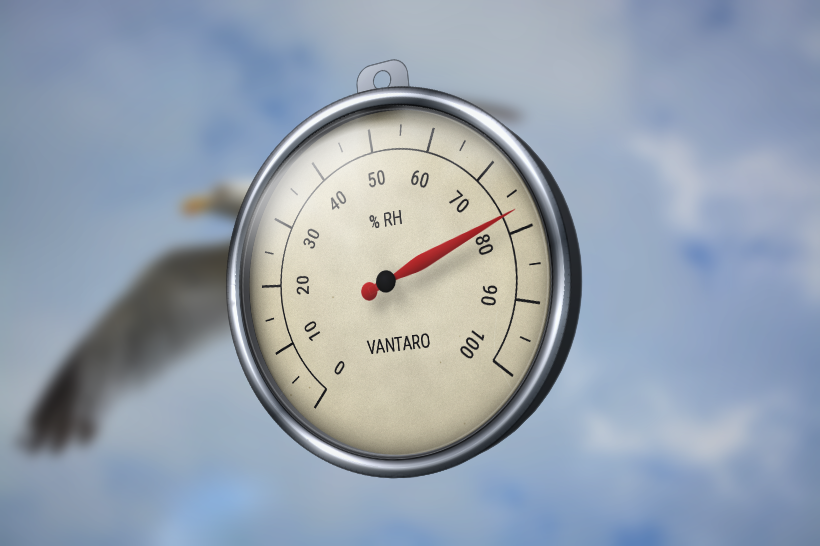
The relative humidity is value=77.5 unit=%
